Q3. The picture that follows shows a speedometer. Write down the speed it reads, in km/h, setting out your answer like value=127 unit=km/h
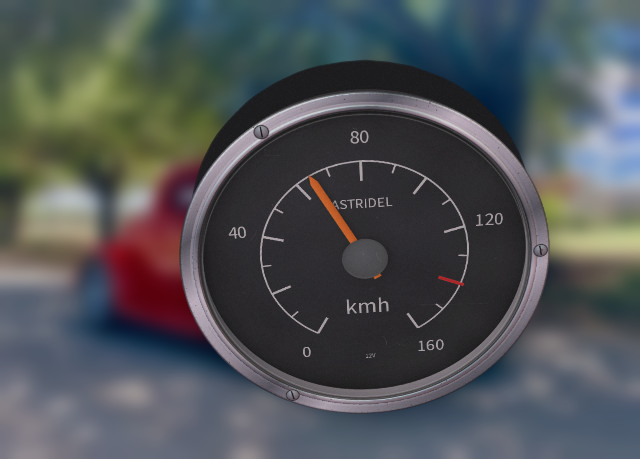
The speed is value=65 unit=km/h
